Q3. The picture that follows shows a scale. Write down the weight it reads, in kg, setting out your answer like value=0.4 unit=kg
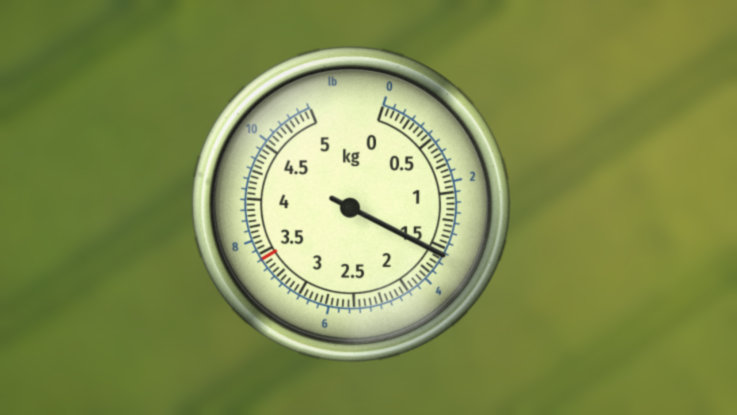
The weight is value=1.55 unit=kg
